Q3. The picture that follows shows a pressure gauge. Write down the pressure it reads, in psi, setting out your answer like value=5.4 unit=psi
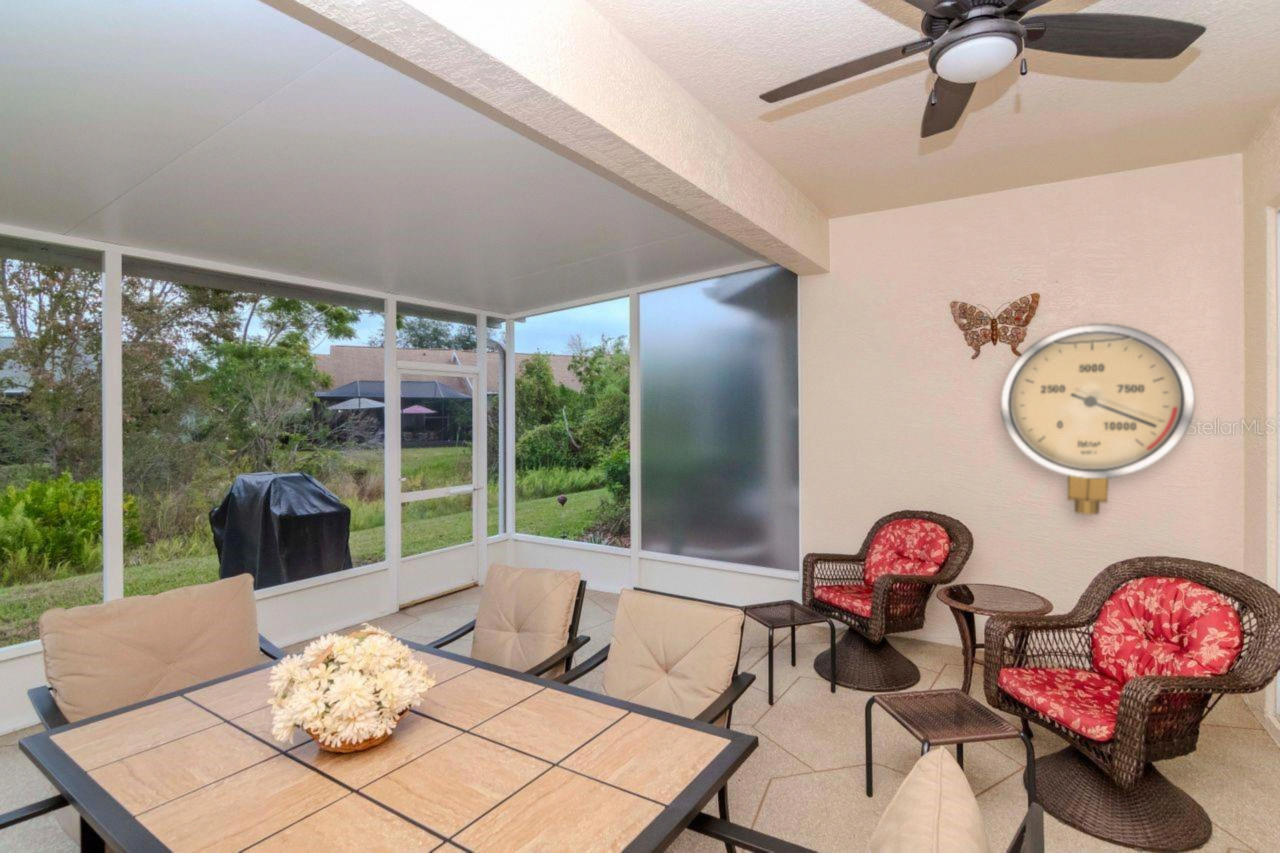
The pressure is value=9250 unit=psi
